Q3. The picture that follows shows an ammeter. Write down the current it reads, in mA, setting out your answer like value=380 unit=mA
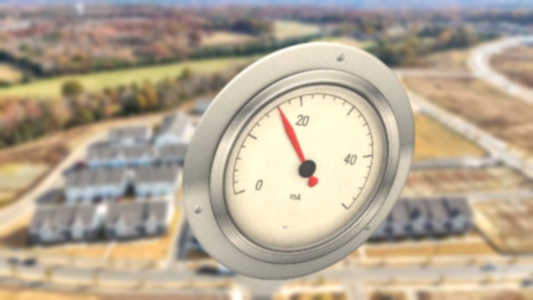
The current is value=16 unit=mA
